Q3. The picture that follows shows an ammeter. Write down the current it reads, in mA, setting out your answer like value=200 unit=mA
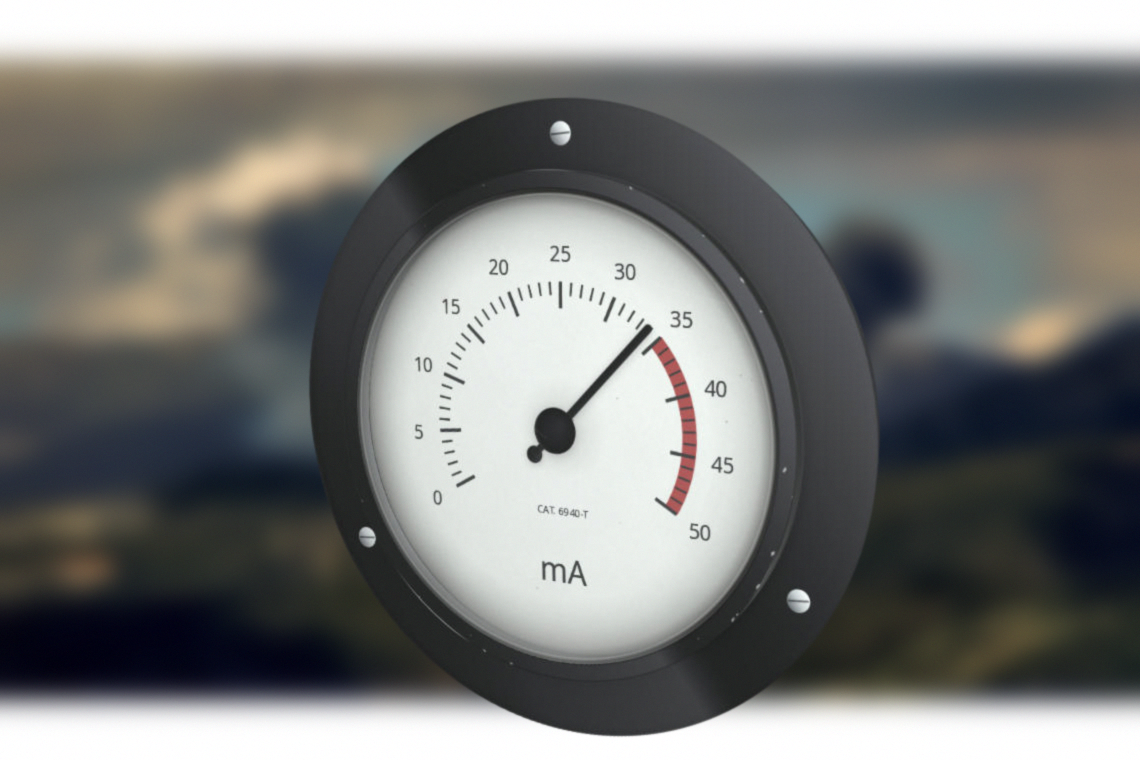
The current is value=34 unit=mA
